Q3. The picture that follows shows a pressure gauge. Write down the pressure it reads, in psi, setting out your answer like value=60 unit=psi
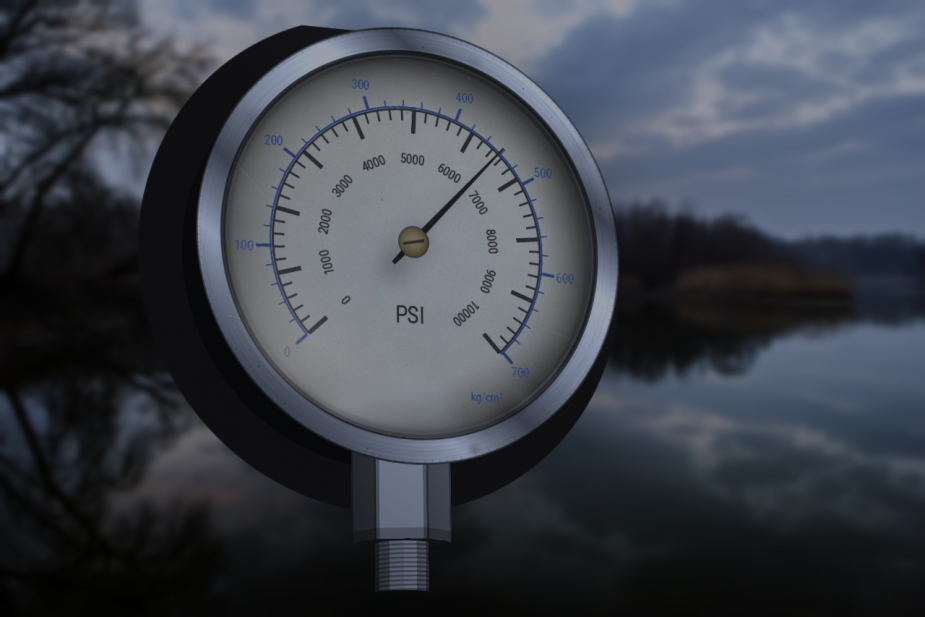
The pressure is value=6500 unit=psi
